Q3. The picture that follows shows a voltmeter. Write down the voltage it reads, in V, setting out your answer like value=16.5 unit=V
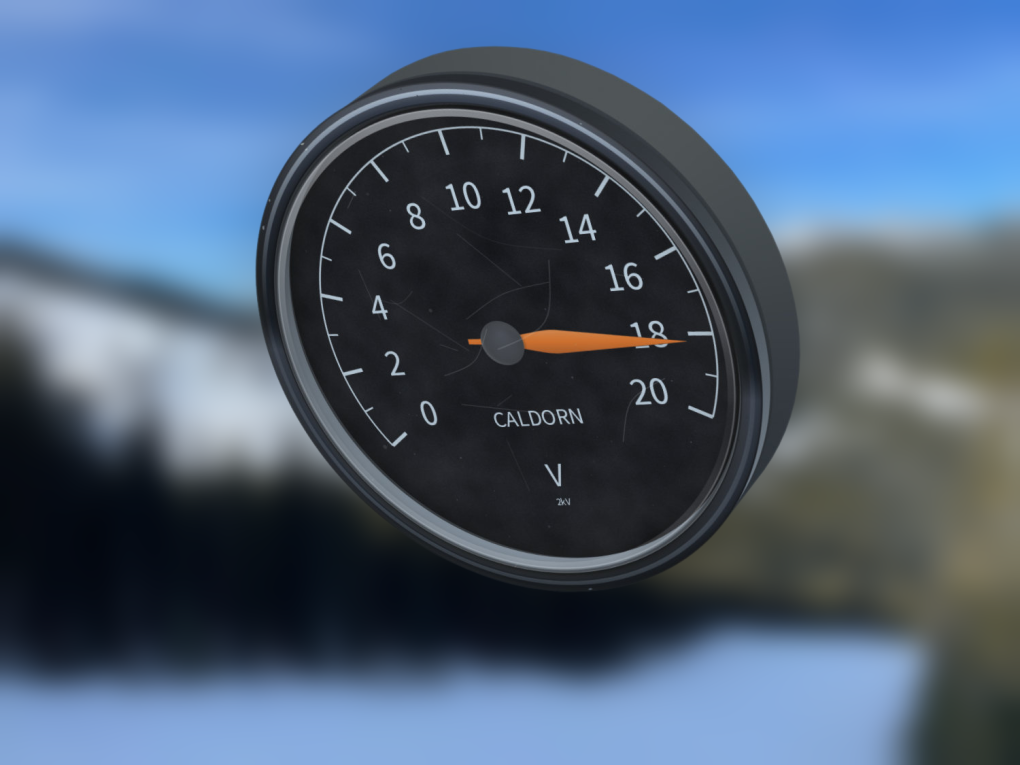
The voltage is value=18 unit=V
